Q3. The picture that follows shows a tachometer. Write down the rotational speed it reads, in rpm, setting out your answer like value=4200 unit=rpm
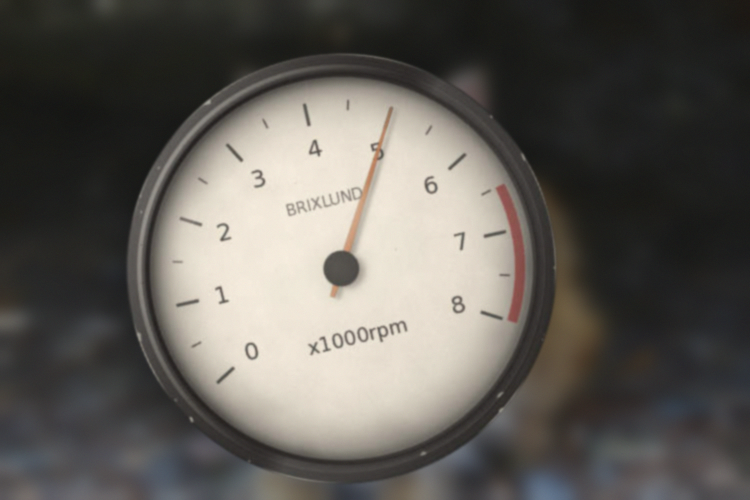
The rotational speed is value=5000 unit=rpm
